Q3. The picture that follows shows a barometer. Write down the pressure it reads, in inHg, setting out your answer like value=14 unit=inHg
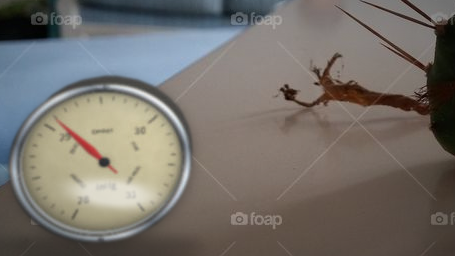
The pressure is value=29.1 unit=inHg
